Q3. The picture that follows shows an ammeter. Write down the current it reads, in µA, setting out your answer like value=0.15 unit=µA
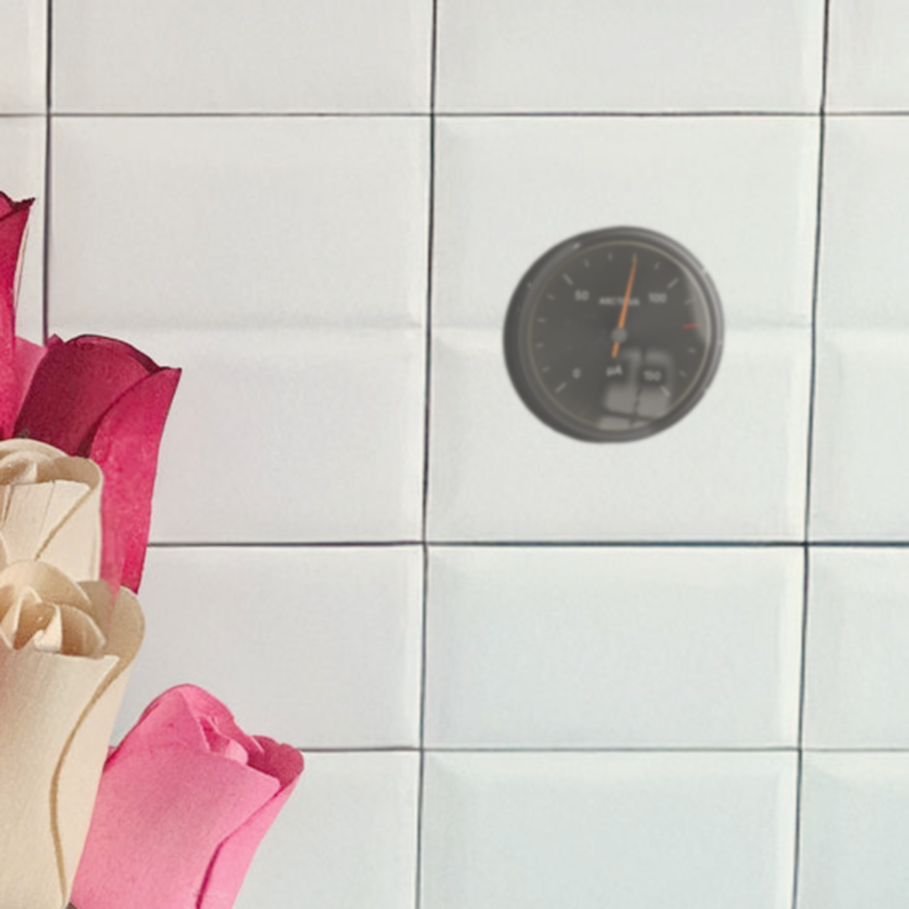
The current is value=80 unit=µA
